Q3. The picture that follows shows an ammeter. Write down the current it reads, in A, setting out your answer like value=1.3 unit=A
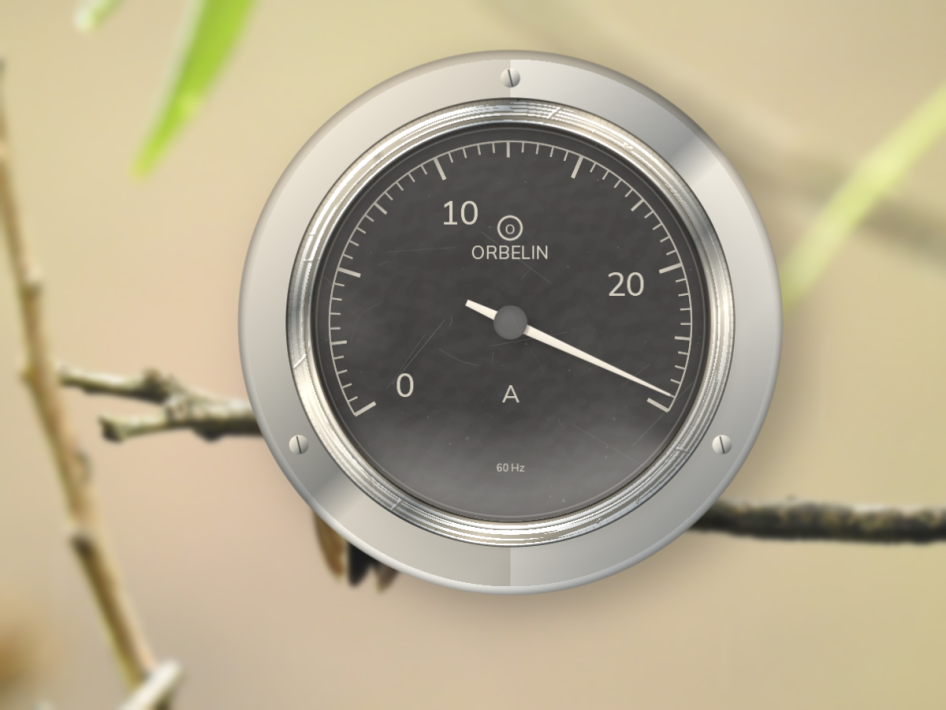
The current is value=24.5 unit=A
